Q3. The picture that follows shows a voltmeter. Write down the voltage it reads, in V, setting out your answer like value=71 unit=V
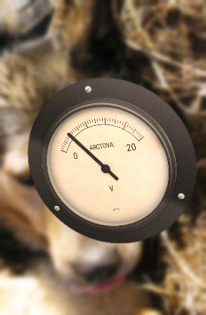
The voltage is value=4 unit=V
